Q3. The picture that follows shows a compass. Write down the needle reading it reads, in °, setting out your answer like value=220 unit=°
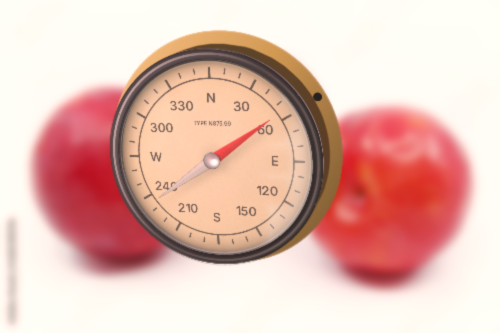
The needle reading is value=55 unit=°
